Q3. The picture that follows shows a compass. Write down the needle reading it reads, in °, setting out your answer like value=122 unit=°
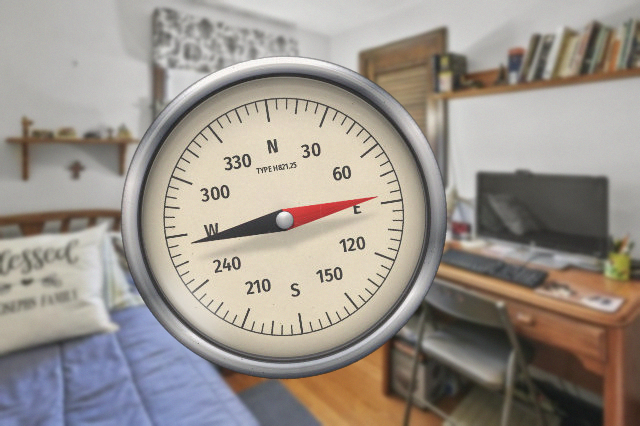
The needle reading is value=85 unit=°
